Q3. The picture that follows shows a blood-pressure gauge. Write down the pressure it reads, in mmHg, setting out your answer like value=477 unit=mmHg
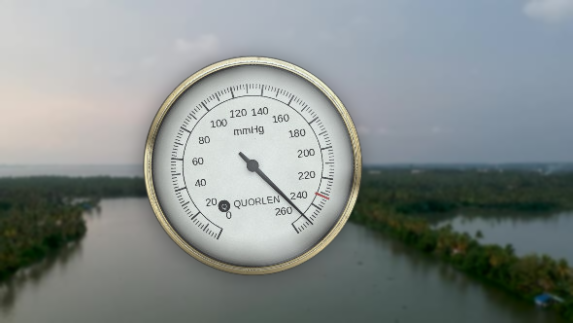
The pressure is value=250 unit=mmHg
